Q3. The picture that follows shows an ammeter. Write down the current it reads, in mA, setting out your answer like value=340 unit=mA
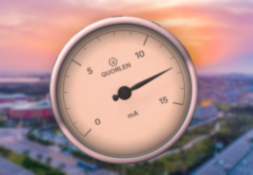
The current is value=12.5 unit=mA
